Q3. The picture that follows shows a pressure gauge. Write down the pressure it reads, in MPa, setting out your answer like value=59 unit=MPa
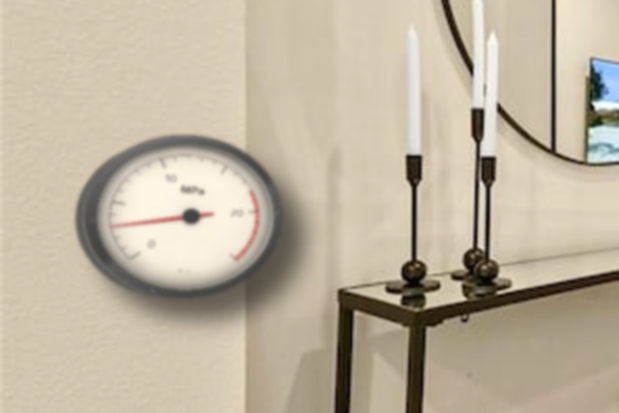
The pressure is value=3 unit=MPa
